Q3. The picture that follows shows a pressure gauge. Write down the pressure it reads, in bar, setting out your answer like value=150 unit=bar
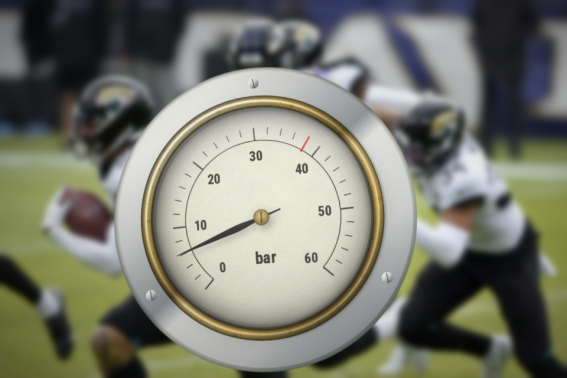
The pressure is value=6 unit=bar
